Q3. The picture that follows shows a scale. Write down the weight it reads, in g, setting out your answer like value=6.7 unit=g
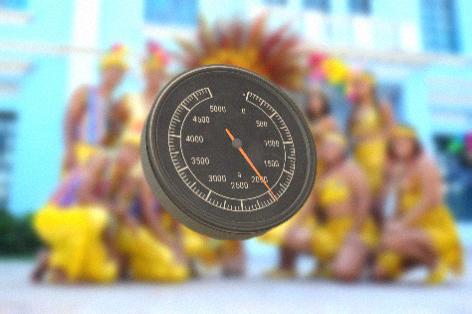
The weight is value=2000 unit=g
